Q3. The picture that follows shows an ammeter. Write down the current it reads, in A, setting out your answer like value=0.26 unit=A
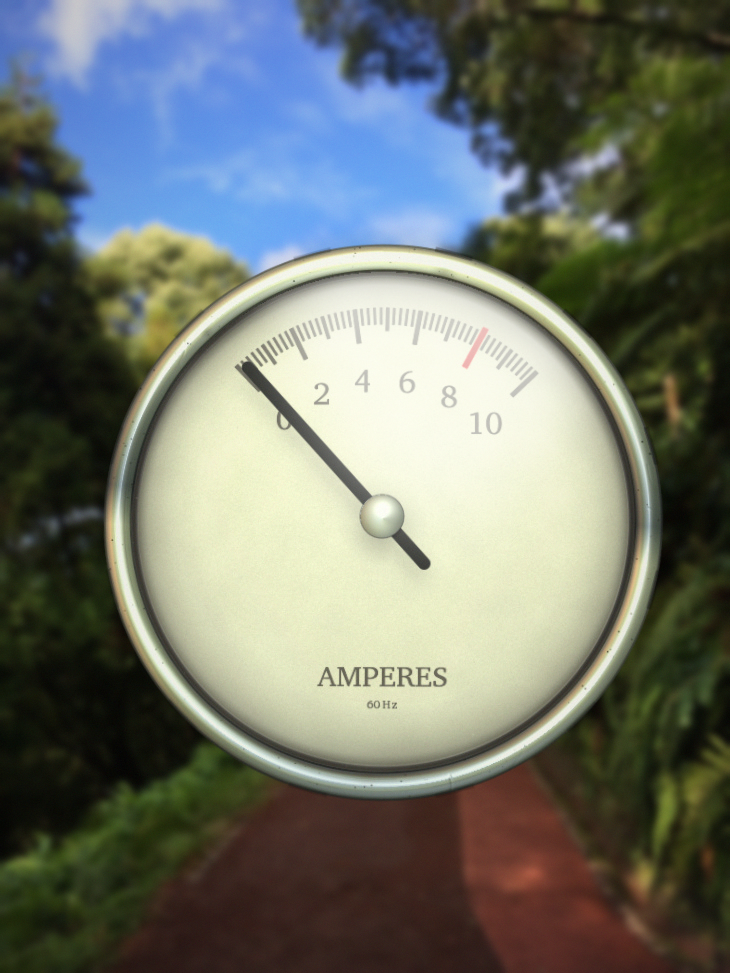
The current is value=0.2 unit=A
